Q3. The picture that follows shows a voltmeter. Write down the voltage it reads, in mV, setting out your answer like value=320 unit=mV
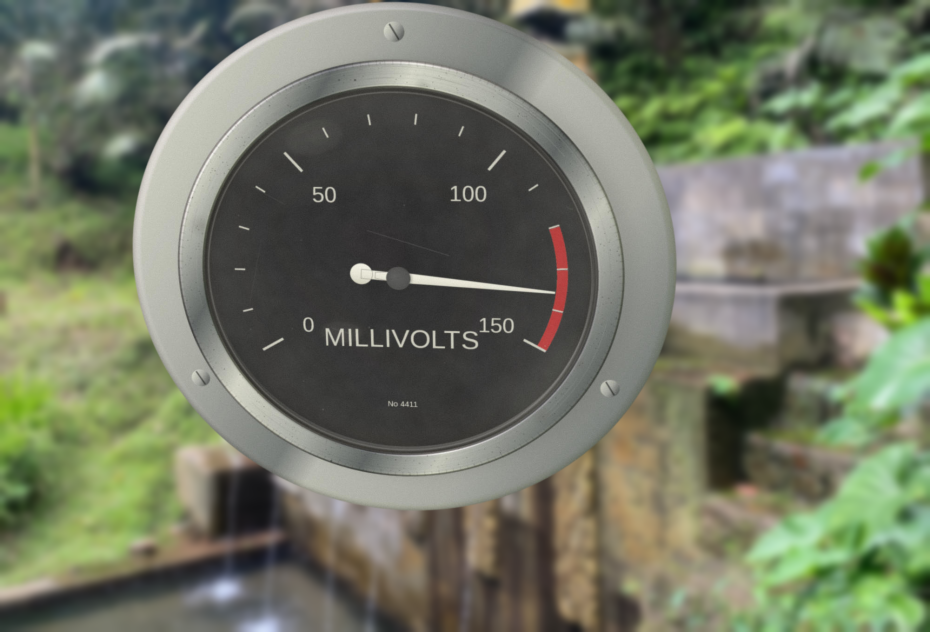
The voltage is value=135 unit=mV
